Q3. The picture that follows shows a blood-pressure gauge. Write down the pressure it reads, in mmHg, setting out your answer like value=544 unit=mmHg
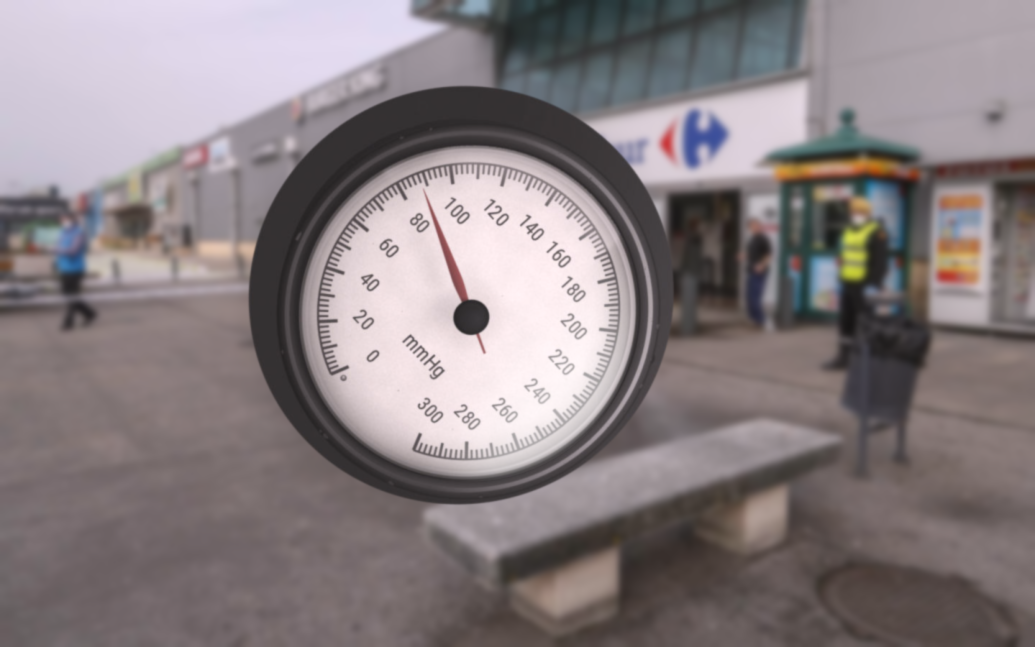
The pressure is value=88 unit=mmHg
